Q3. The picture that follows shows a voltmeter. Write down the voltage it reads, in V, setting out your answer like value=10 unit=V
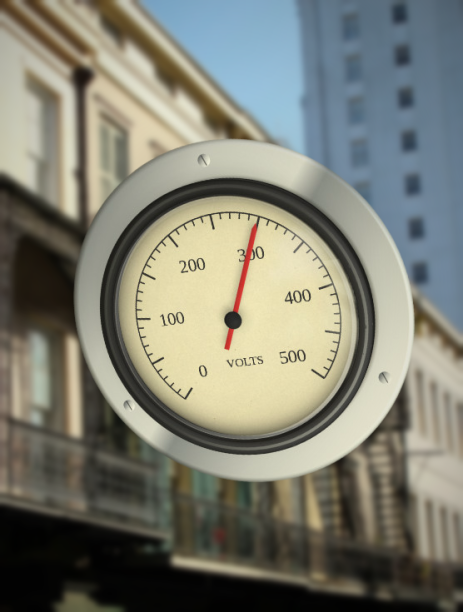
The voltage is value=300 unit=V
